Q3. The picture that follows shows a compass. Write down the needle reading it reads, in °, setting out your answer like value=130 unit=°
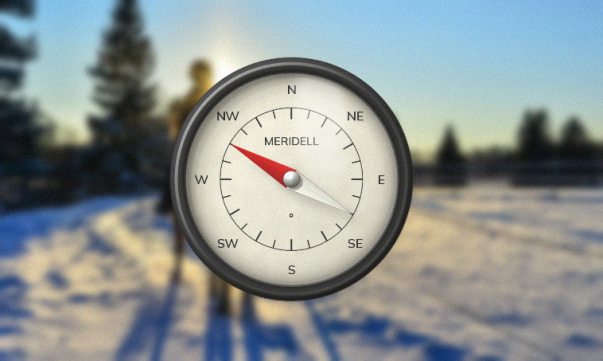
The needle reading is value=300 unit=°
